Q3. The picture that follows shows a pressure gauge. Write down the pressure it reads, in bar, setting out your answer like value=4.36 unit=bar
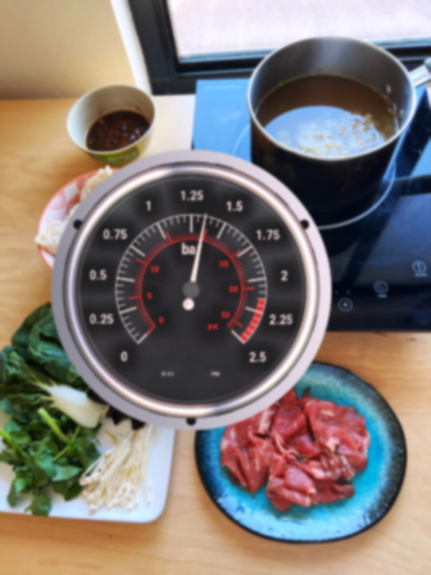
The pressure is value=1.35 unit=bar
